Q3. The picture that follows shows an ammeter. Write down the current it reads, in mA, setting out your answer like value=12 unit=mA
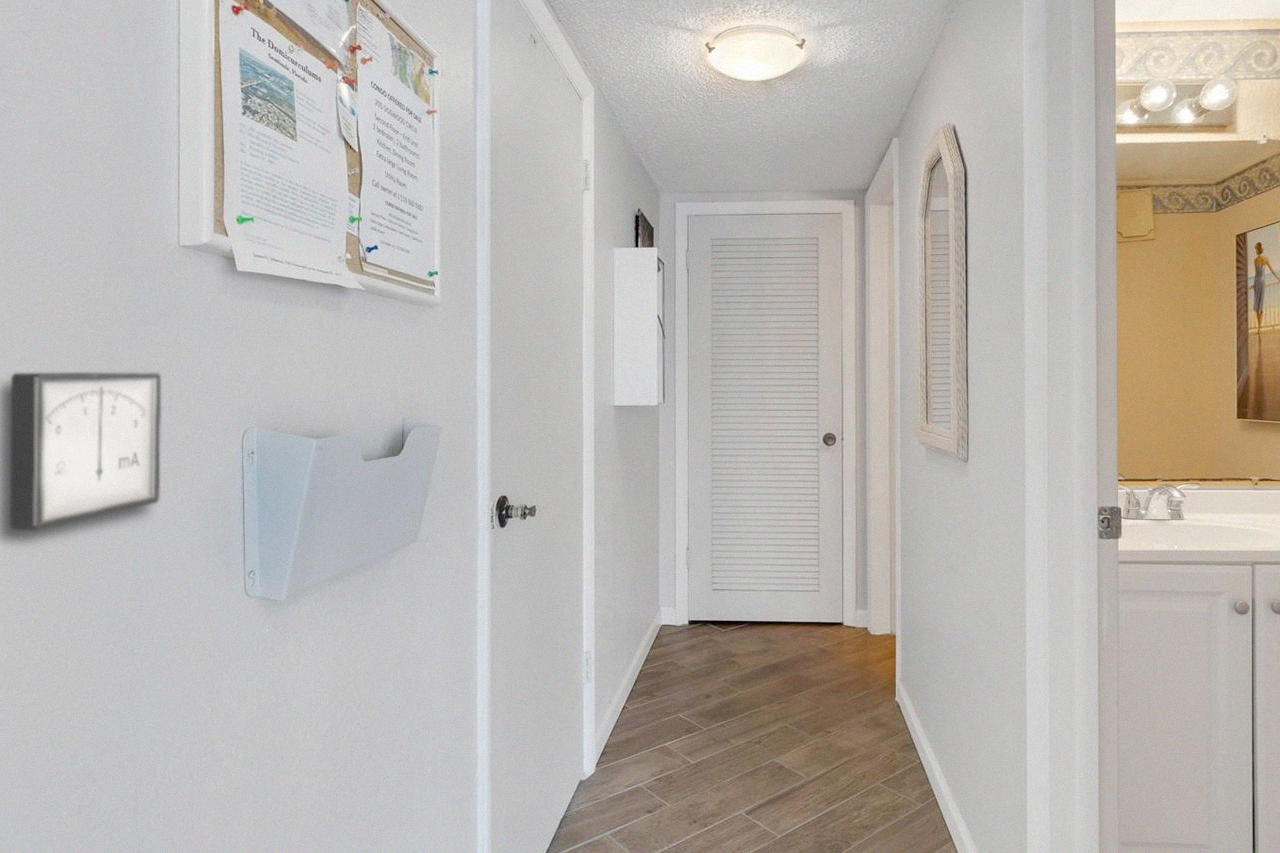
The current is value=1.5 unit=mA
